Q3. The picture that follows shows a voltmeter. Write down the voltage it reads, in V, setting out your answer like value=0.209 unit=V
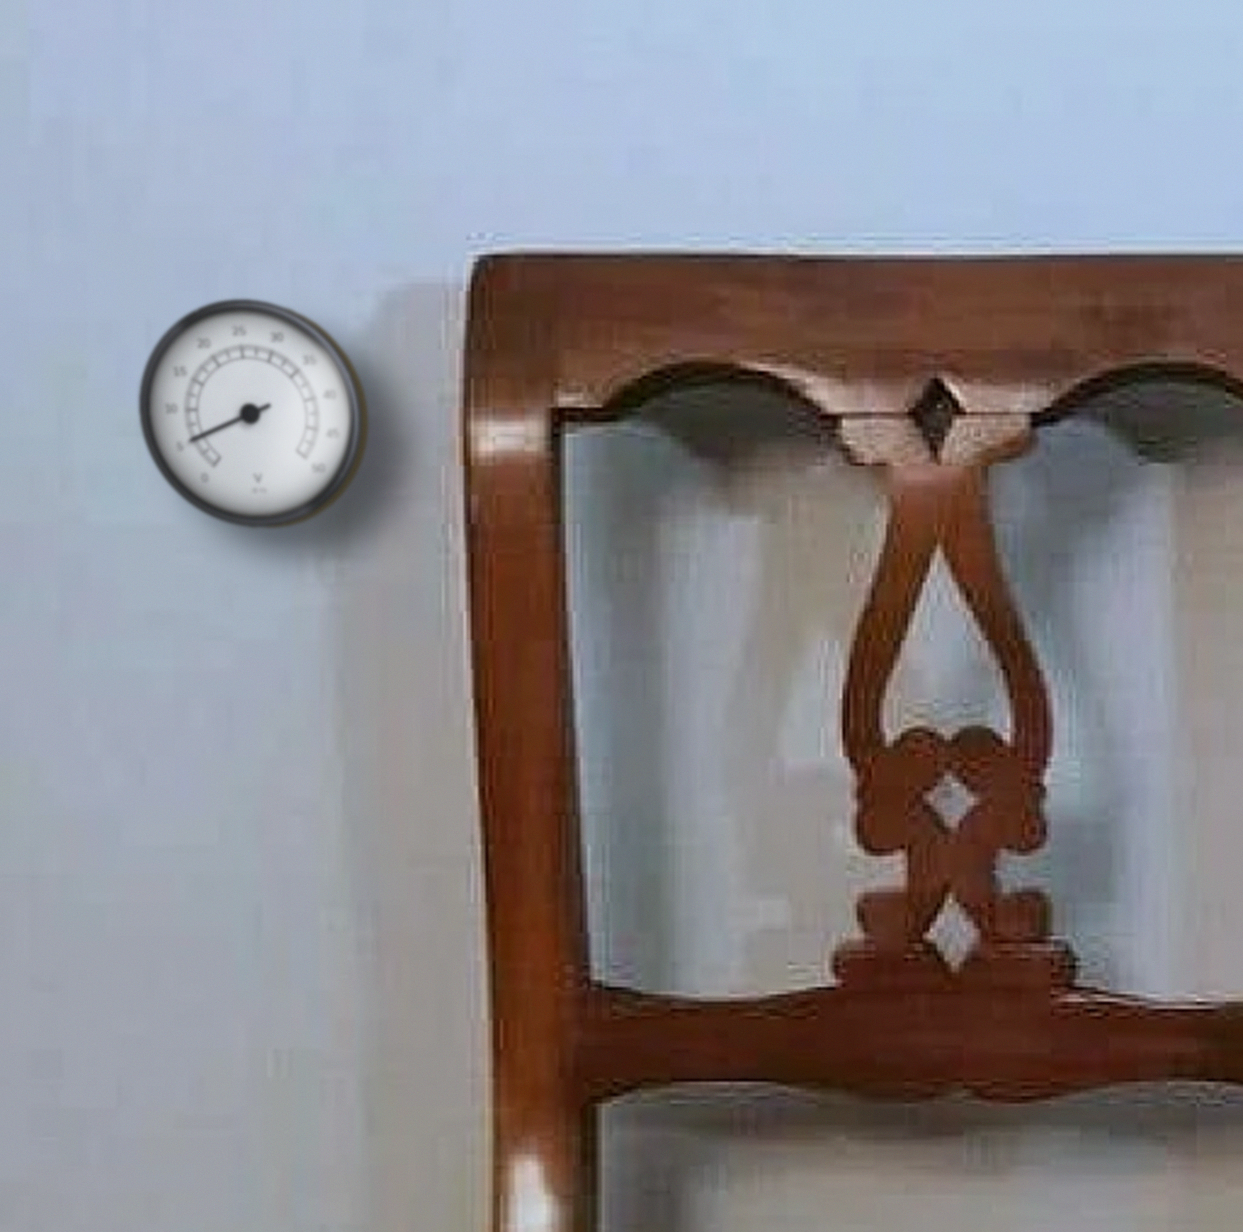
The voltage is value=5 unit=V
